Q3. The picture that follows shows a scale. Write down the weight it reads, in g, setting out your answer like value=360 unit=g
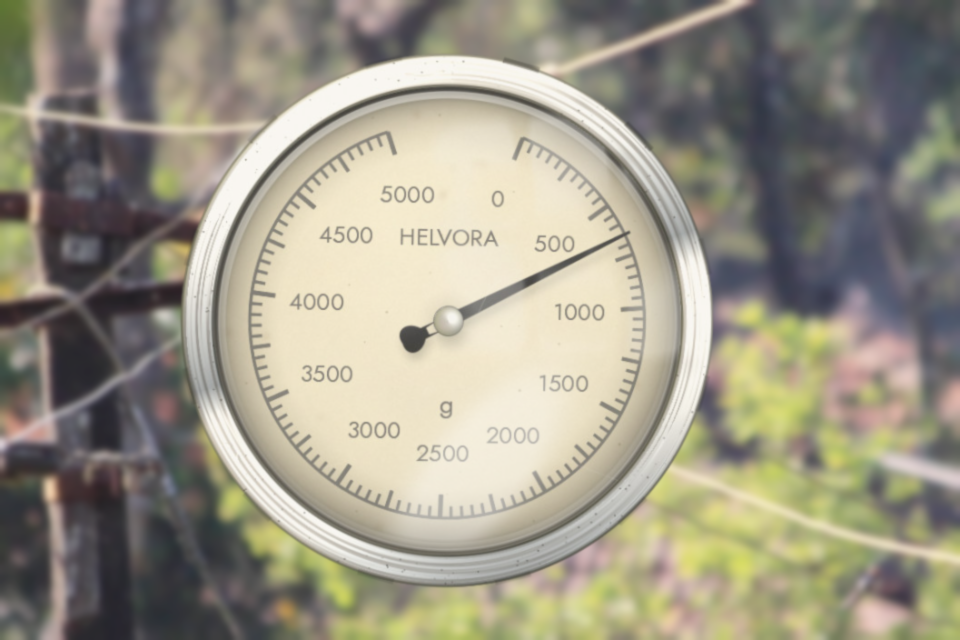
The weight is value=650 unit=g
